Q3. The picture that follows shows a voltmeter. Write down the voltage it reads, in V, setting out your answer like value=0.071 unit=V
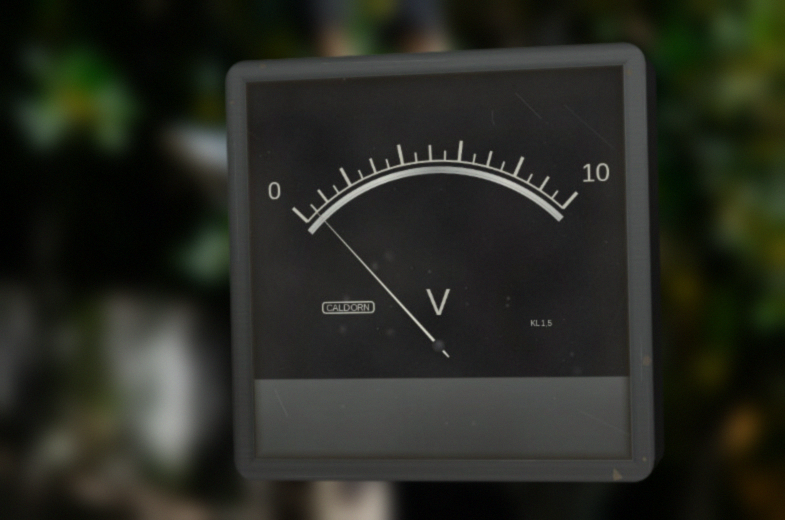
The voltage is value=0.5 unit=V
